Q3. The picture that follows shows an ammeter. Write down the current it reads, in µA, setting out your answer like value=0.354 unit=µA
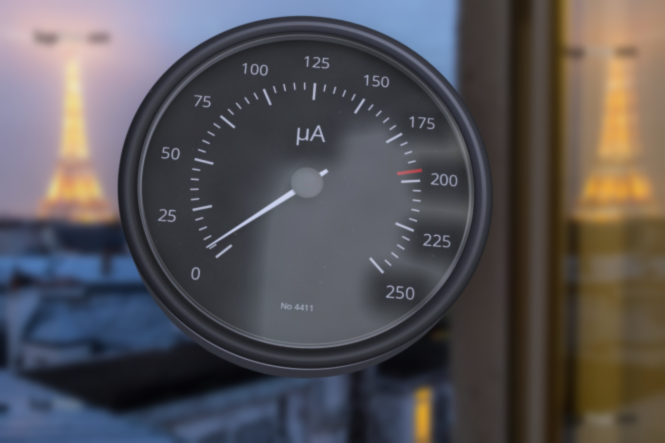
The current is value=5 unit=µA
